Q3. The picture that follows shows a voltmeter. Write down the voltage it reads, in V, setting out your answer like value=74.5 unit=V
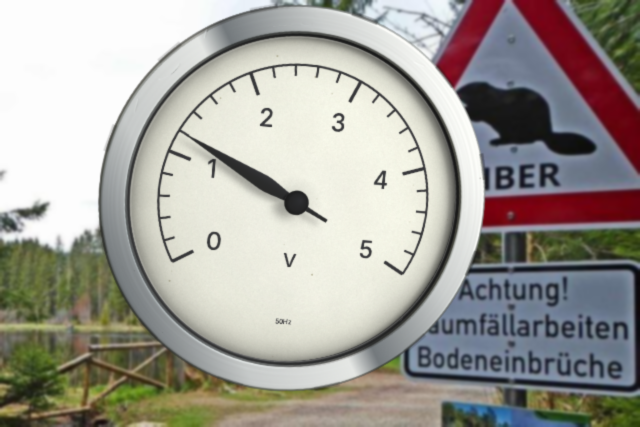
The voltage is value=1.2 unit=V
